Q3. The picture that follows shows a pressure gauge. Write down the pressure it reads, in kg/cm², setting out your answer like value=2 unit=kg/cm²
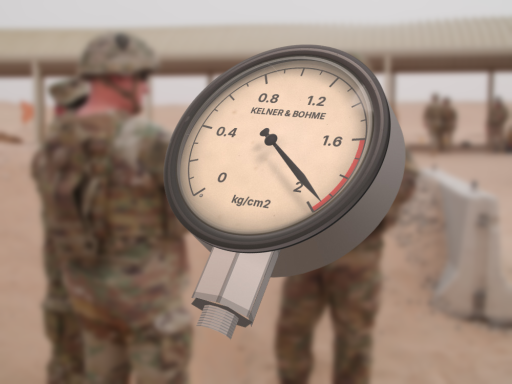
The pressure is value=1.95 unit=kg/cm²
